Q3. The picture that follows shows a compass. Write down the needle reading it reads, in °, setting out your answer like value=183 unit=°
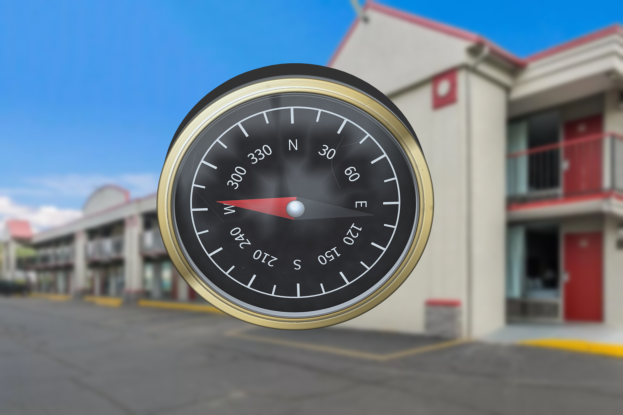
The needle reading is value=277.5 unit=°
